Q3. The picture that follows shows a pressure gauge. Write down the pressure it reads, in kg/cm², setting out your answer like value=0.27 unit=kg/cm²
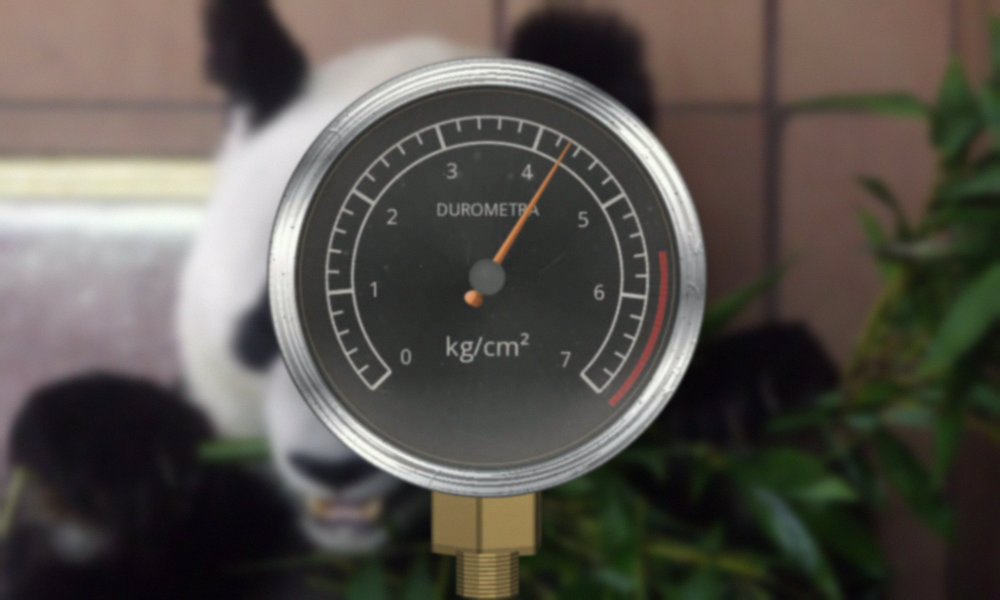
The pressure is value=4.3 unit=kg/cm²
